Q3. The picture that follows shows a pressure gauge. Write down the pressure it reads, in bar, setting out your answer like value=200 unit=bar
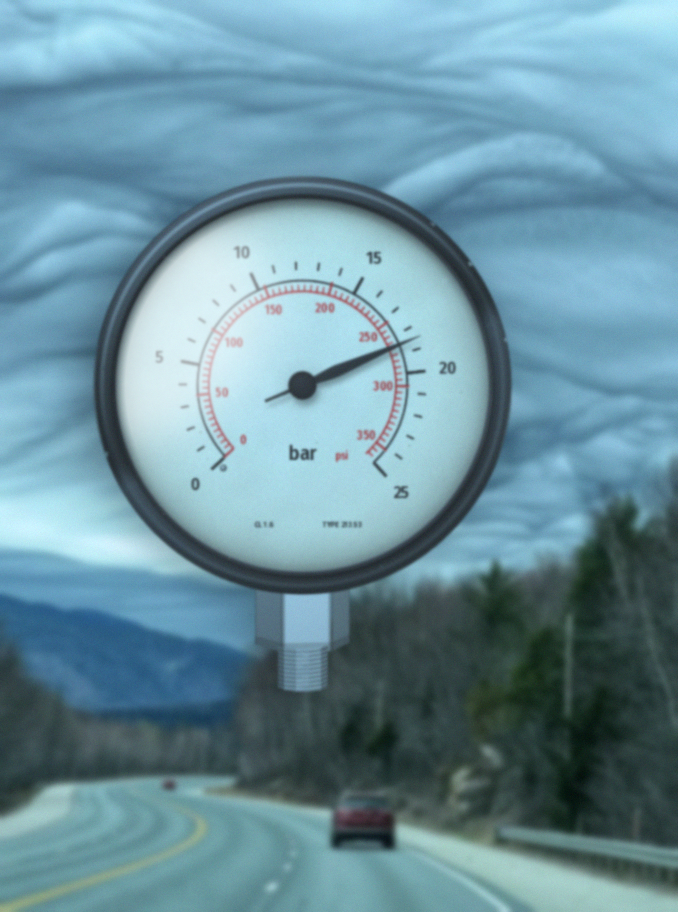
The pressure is value=18.5 unit=bar
